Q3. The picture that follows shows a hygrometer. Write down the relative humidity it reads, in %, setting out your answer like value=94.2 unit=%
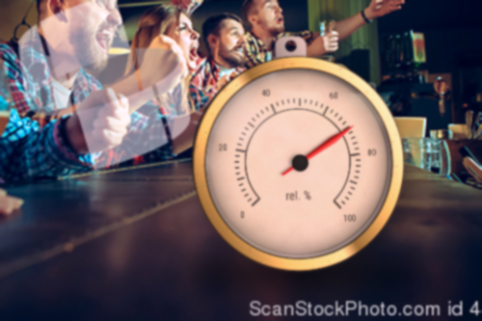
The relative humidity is value=70 unit=%
